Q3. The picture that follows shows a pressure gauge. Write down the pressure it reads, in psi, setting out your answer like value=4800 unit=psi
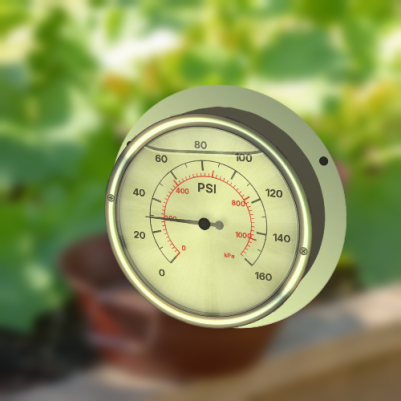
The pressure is value=30 unit=psi
